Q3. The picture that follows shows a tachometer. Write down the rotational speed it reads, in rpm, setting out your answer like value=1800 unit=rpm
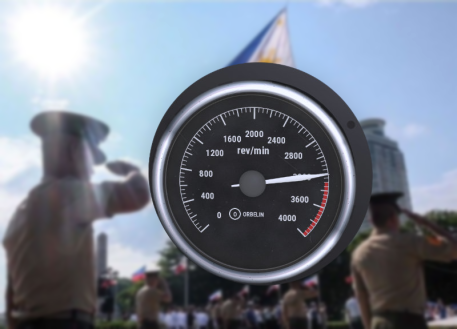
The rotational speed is value=3200 unit=rpm
